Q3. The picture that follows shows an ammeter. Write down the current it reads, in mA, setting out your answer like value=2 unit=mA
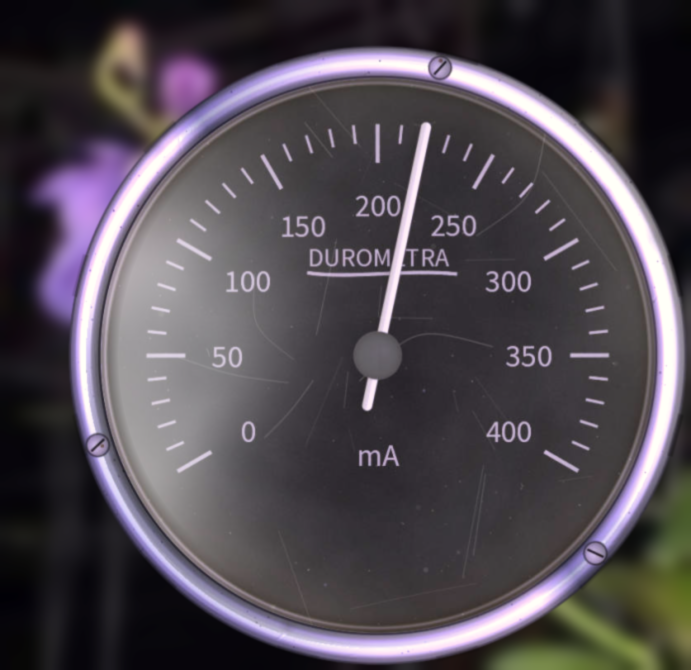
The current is value=220 unit=mA
